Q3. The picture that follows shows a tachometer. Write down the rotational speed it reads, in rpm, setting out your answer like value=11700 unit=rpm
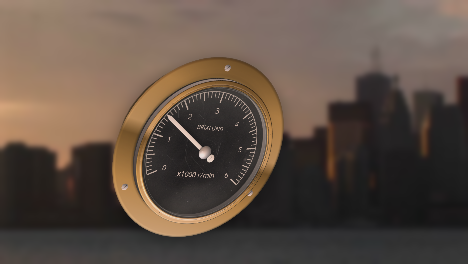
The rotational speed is value=1500 unit=rpm
